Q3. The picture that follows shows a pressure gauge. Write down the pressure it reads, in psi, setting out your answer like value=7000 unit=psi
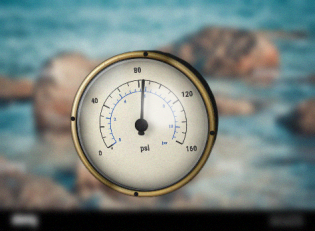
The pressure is value=85 unit=psi
